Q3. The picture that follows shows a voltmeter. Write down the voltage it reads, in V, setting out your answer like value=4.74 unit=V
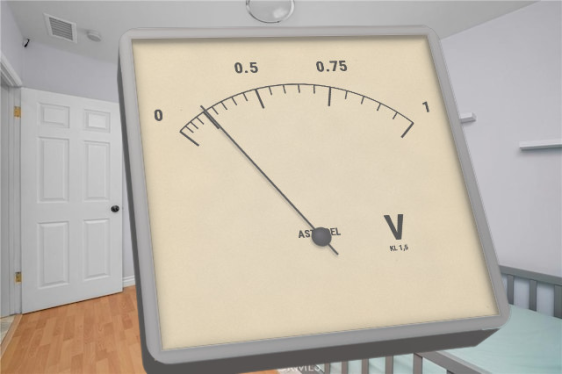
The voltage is value=0.25 unit=V
